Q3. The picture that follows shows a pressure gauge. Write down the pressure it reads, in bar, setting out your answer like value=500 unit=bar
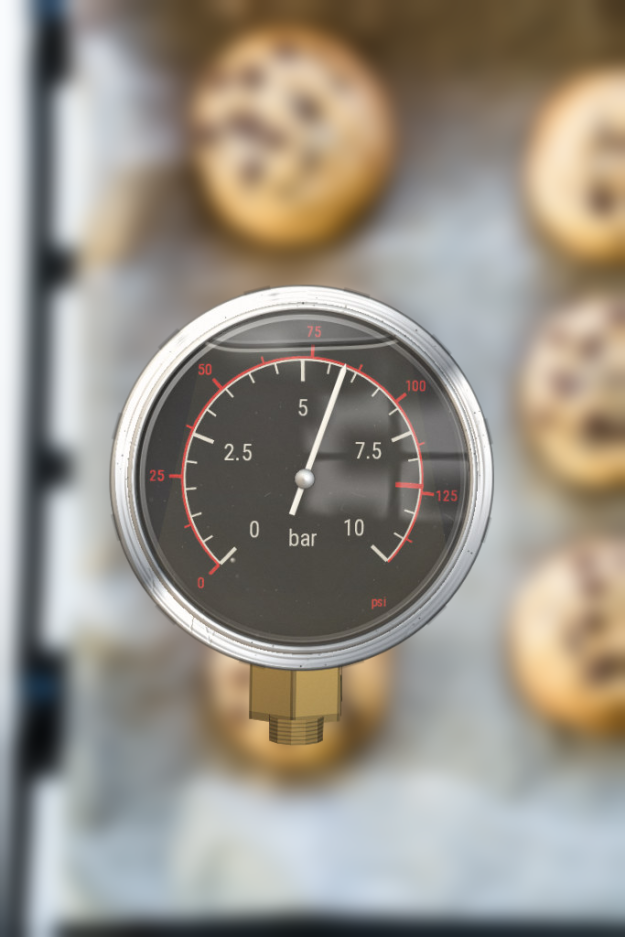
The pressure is value=5.75 unit=bar
